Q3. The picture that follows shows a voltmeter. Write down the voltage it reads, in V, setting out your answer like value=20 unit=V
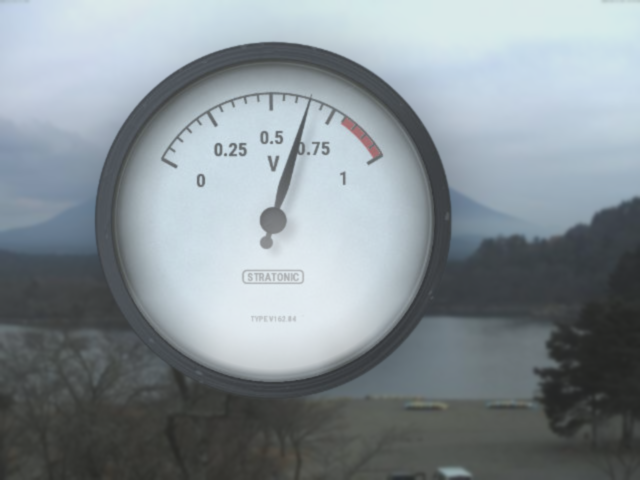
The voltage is value=0.65 unit=V
